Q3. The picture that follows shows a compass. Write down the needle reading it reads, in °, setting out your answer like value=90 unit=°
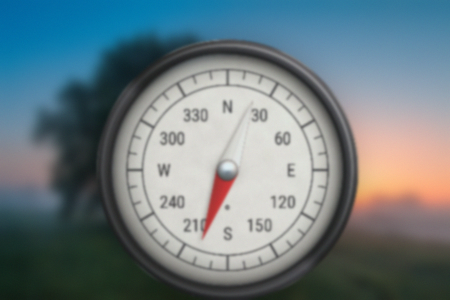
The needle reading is value=200 unit=°
